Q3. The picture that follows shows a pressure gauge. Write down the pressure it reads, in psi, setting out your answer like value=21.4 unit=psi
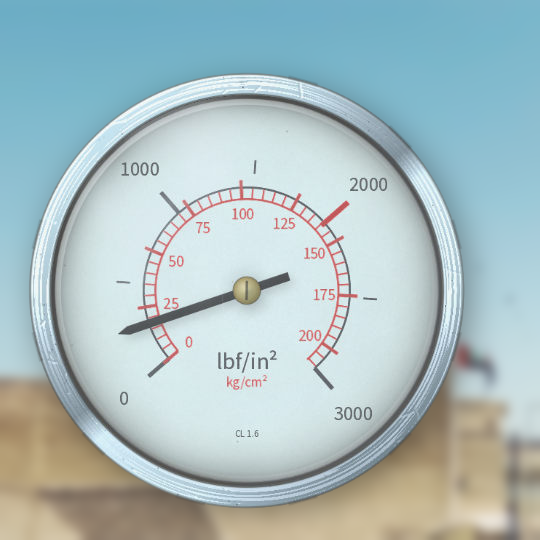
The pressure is value=250 unit=psi
